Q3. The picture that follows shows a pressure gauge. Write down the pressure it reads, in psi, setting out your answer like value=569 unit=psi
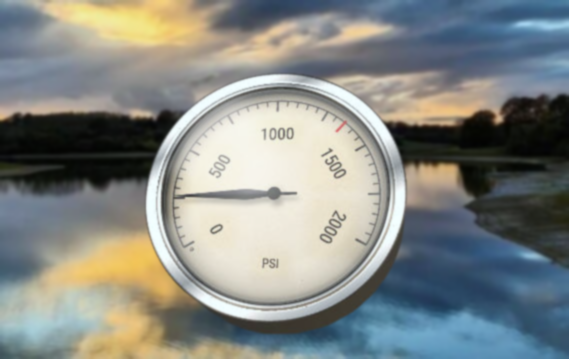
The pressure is value=250 unit=psi
